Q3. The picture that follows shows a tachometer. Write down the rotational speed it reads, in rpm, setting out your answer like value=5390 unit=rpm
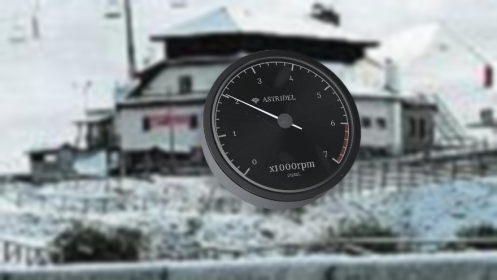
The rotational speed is value=2000 unit=rpm
